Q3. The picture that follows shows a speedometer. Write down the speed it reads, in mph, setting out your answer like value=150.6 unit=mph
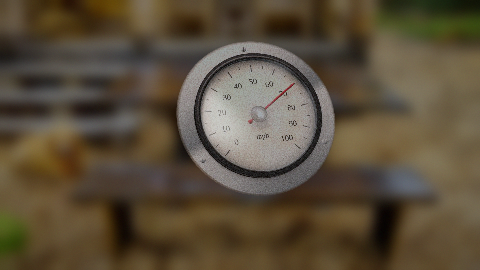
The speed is value=70 unit=mph
